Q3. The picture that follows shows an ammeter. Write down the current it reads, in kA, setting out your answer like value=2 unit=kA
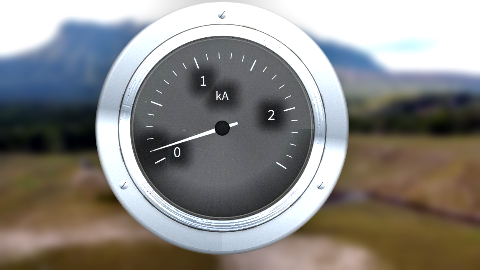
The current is value=0.1 unit=kA
